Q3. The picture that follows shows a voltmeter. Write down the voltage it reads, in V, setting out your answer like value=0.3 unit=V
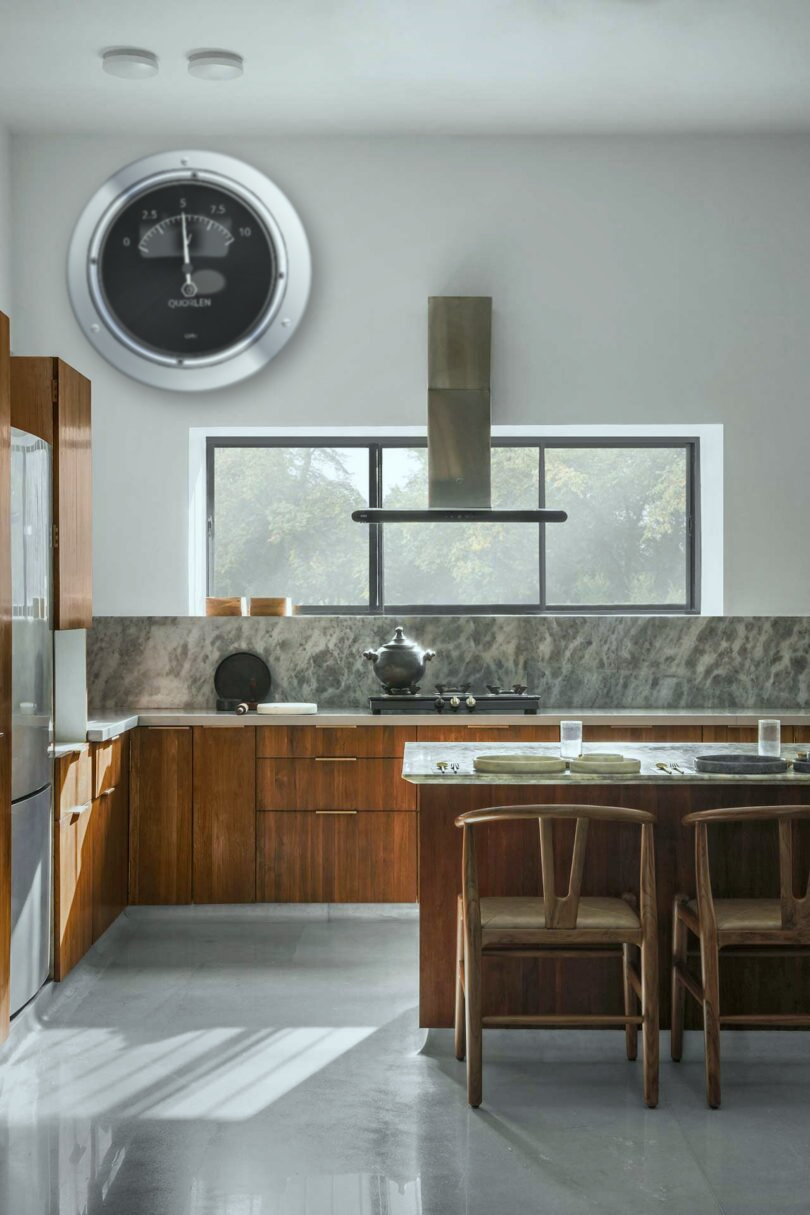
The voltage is value=5 unit=V
